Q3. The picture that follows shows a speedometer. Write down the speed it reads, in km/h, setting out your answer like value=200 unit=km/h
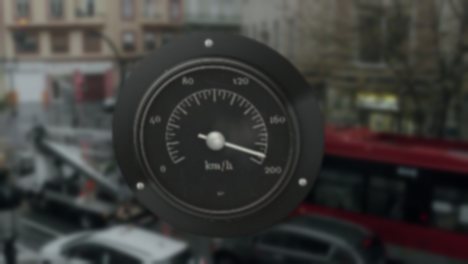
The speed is value=190 unit=km/h
